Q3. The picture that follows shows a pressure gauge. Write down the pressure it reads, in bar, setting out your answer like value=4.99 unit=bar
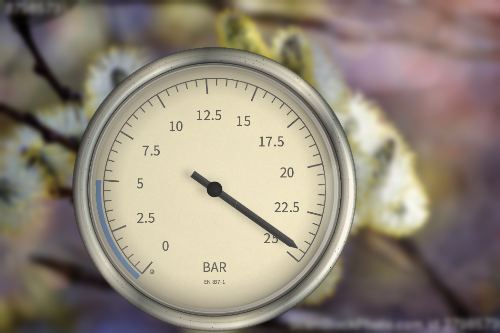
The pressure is value=24.5 unit=bar
